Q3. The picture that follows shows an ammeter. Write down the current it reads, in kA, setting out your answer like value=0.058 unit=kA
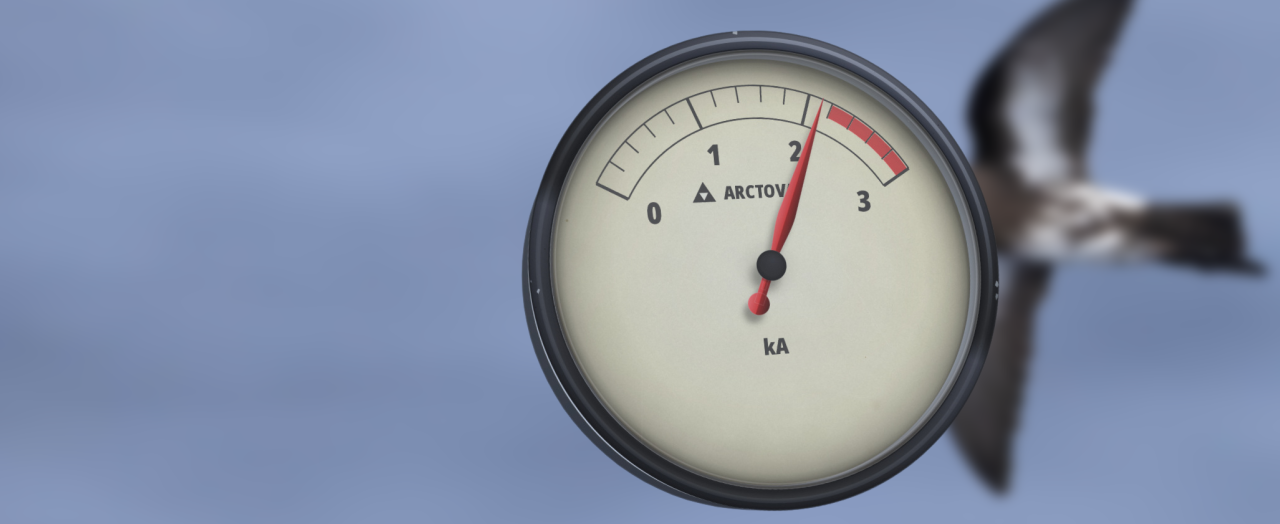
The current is value=2.1 unit=kA
